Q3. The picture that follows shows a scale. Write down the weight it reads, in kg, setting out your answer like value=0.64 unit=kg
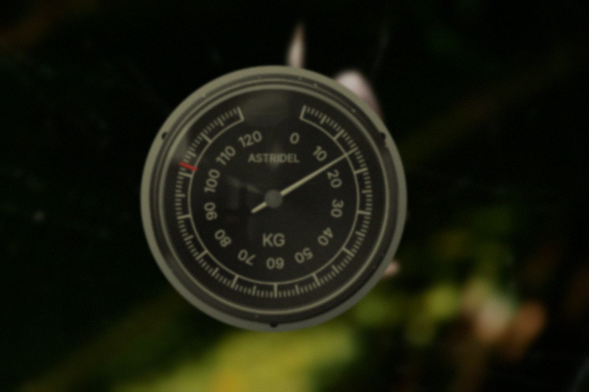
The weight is value=15 unit=kg
